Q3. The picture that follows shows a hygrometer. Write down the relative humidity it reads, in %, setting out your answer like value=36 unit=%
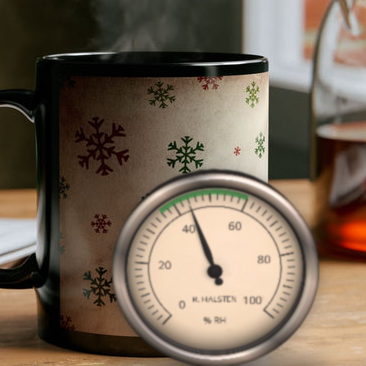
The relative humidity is value=44 unit=%
